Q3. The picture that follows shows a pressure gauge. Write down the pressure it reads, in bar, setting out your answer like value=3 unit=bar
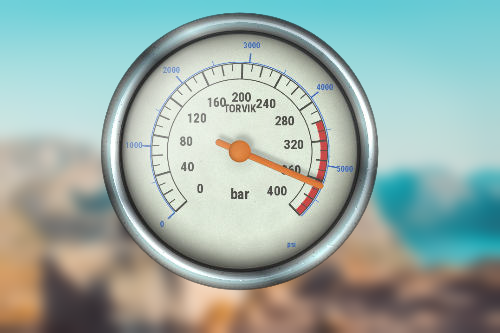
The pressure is value=365 unit=bar
